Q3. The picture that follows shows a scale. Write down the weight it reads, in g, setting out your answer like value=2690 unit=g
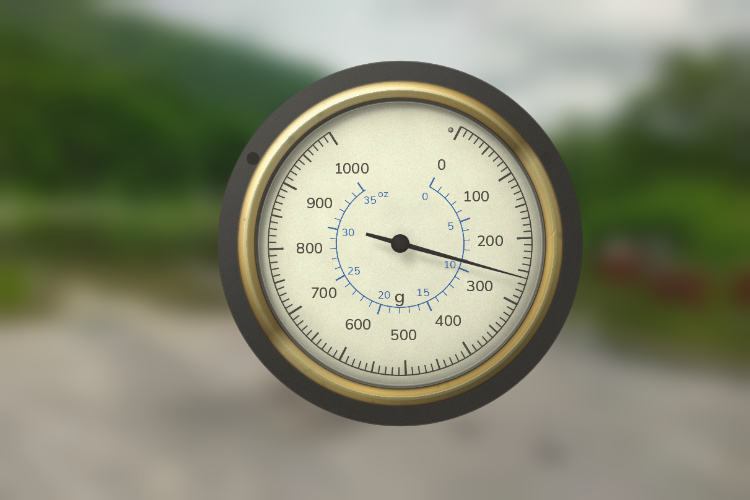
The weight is value=260 unit=g
